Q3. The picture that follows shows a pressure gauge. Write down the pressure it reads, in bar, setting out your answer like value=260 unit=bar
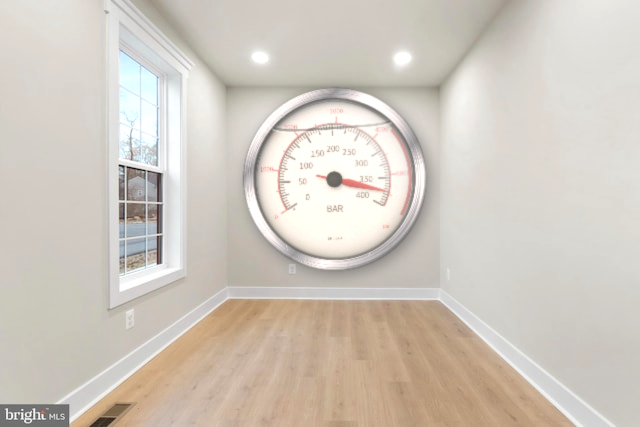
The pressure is value=375 unit=bar
